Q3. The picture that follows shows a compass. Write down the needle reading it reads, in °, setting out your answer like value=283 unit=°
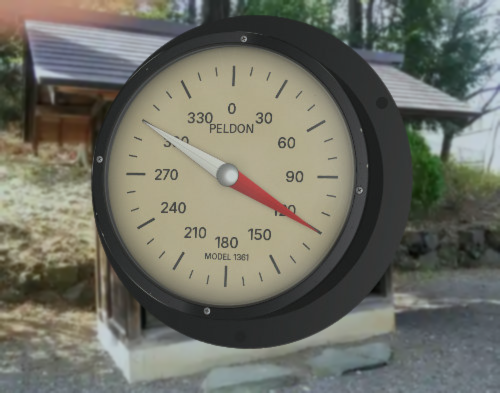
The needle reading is value=120 unit=°
